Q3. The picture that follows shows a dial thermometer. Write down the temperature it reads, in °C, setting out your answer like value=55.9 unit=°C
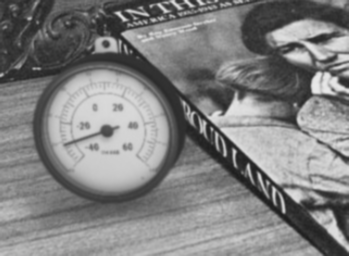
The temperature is value=-30 unit=°C
